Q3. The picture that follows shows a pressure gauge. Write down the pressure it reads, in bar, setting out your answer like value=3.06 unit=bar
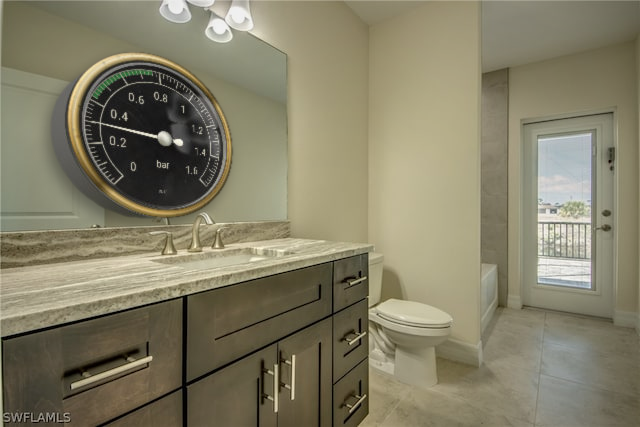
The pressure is value=0.3 unit=bar
